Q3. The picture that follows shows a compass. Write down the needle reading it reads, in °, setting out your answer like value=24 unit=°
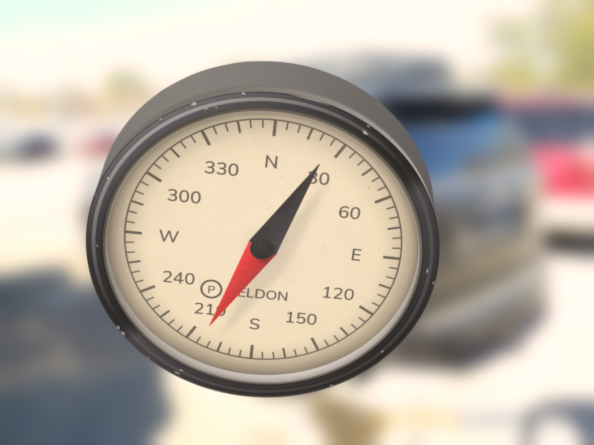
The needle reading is value=205 unit=°
